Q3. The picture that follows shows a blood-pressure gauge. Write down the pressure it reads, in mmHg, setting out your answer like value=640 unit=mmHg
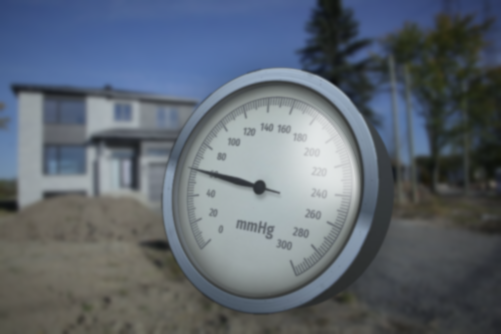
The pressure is value=60 unit=mmHg
